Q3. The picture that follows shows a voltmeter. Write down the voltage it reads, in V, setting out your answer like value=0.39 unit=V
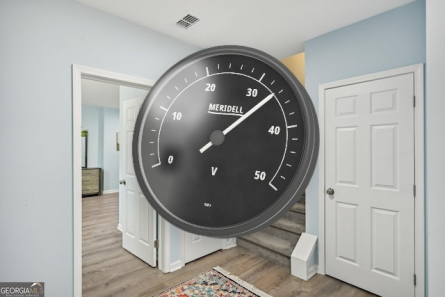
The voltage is value=34 unit=V
